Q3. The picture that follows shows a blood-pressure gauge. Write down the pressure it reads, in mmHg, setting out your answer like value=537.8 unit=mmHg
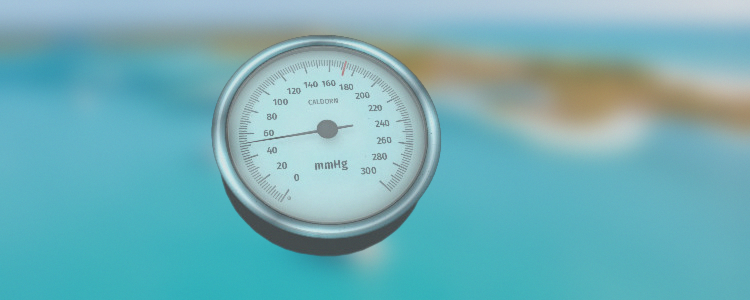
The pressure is value=50 unit=mmHg
